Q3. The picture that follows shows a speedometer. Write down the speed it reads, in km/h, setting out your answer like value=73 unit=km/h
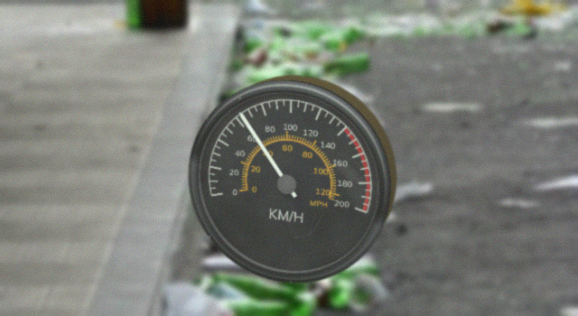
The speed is value=65 unit=km/h
